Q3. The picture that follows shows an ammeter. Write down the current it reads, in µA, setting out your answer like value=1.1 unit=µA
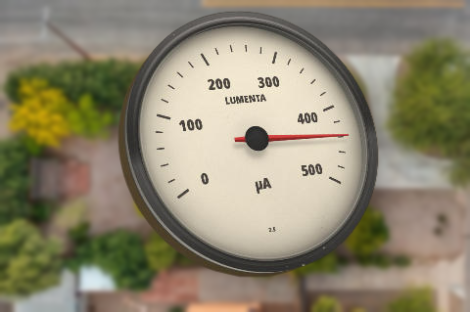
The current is value=440 unit=µA
